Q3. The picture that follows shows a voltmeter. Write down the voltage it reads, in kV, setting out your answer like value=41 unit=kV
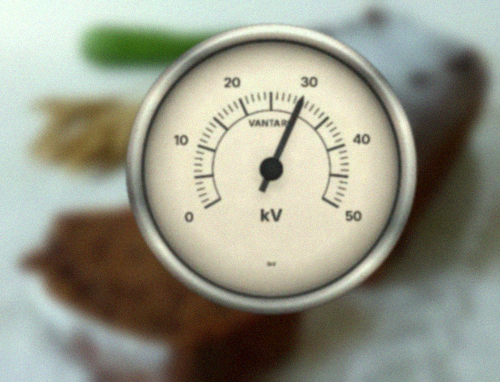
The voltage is value=30 unit=kV
